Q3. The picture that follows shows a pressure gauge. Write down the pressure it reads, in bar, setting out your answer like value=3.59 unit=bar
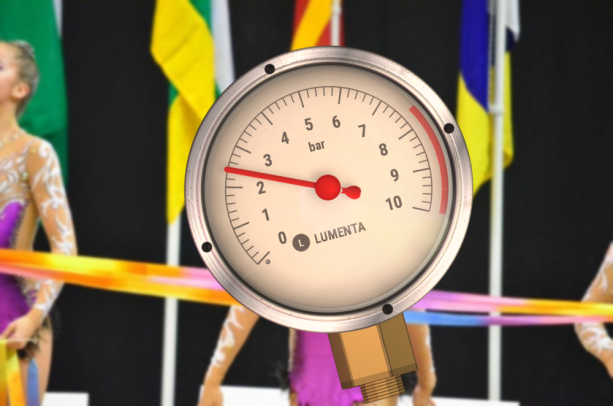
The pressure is value=2.4 unit=bar
